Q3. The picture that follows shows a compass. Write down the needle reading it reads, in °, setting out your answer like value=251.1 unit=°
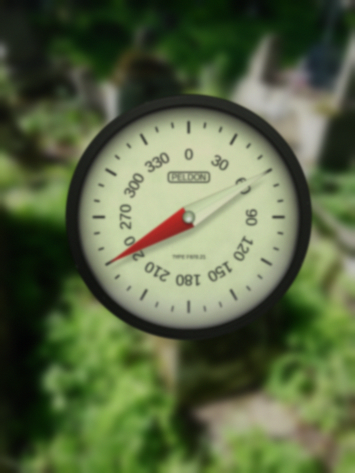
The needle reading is value=240 unit=°
